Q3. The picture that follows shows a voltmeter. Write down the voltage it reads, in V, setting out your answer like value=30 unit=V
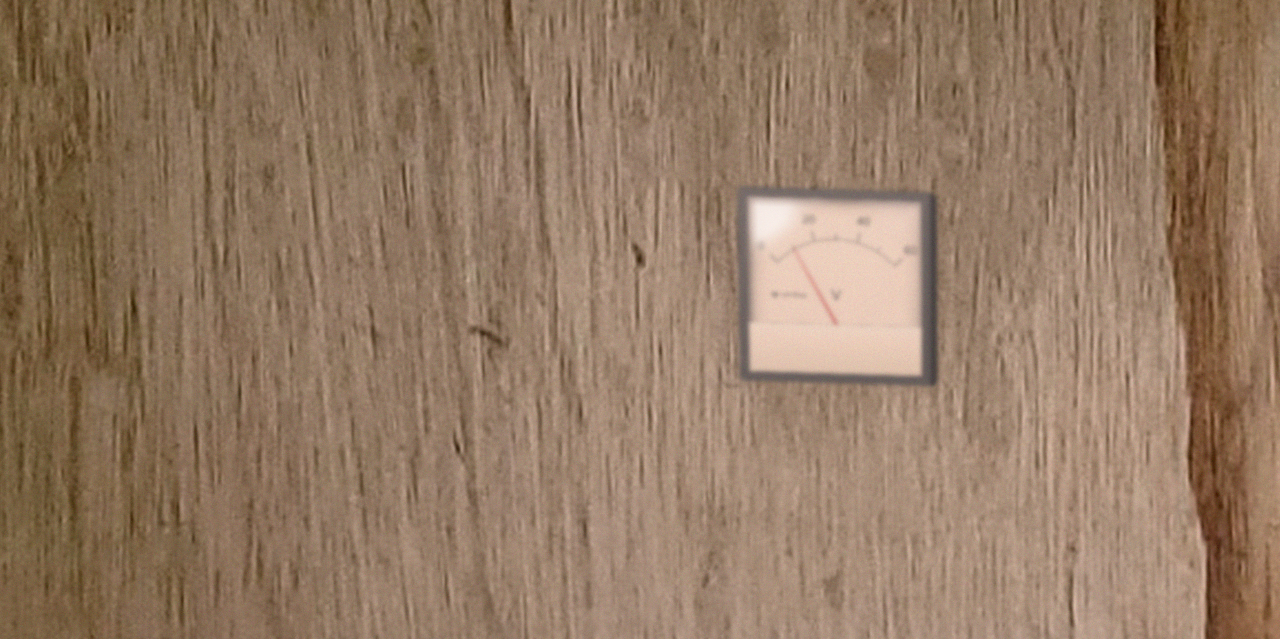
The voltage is value=10 unit=V
